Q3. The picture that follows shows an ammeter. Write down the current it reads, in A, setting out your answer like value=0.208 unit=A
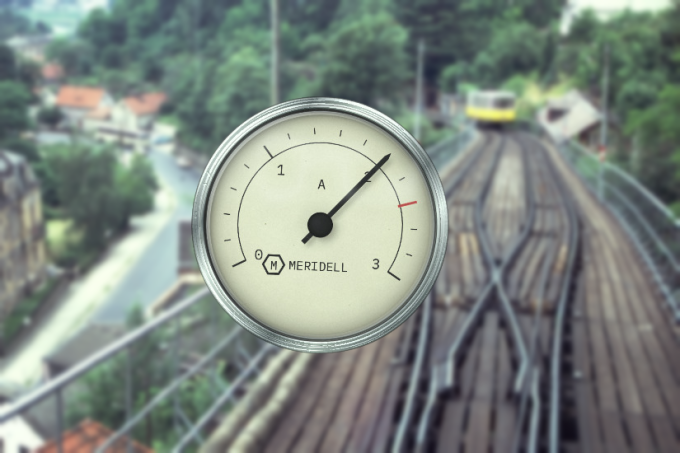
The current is value=2 unit=A
